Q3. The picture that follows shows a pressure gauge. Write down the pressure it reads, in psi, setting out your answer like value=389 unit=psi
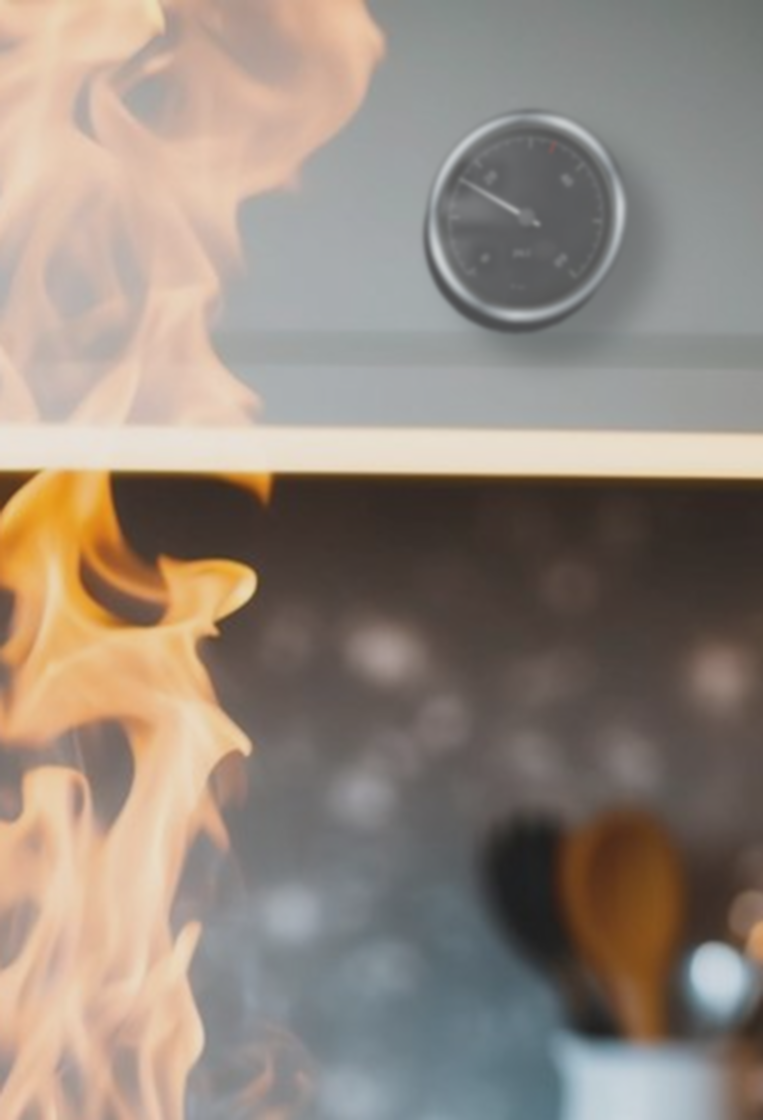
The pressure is value=16 unit=psi
